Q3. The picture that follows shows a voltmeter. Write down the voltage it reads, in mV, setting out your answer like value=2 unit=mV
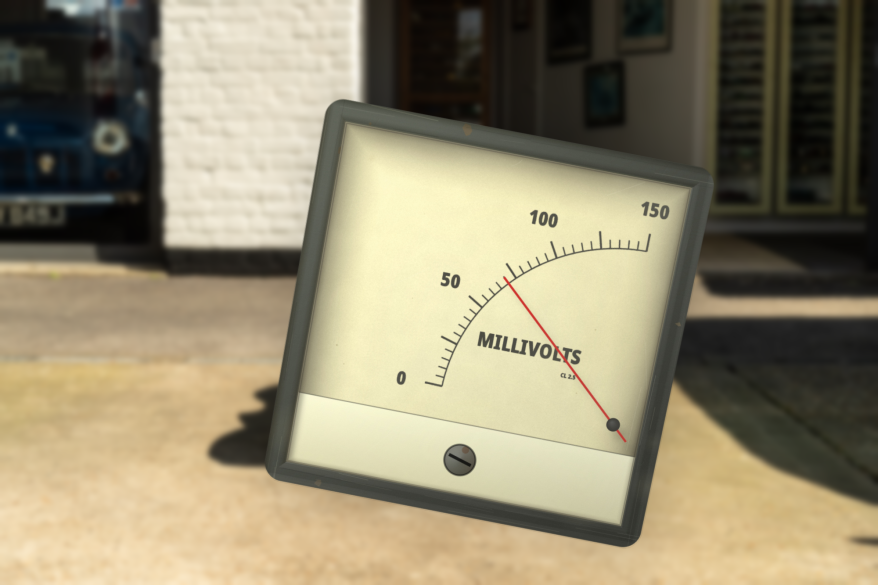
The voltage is value=70 unit=mV
